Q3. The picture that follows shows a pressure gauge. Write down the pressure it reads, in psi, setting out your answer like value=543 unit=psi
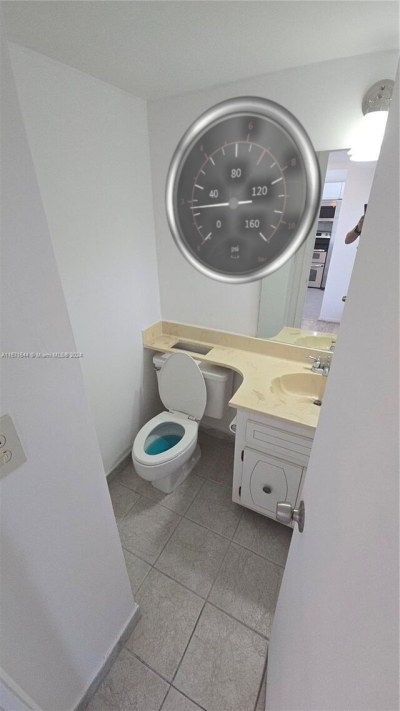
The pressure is value=25 unit=psi
